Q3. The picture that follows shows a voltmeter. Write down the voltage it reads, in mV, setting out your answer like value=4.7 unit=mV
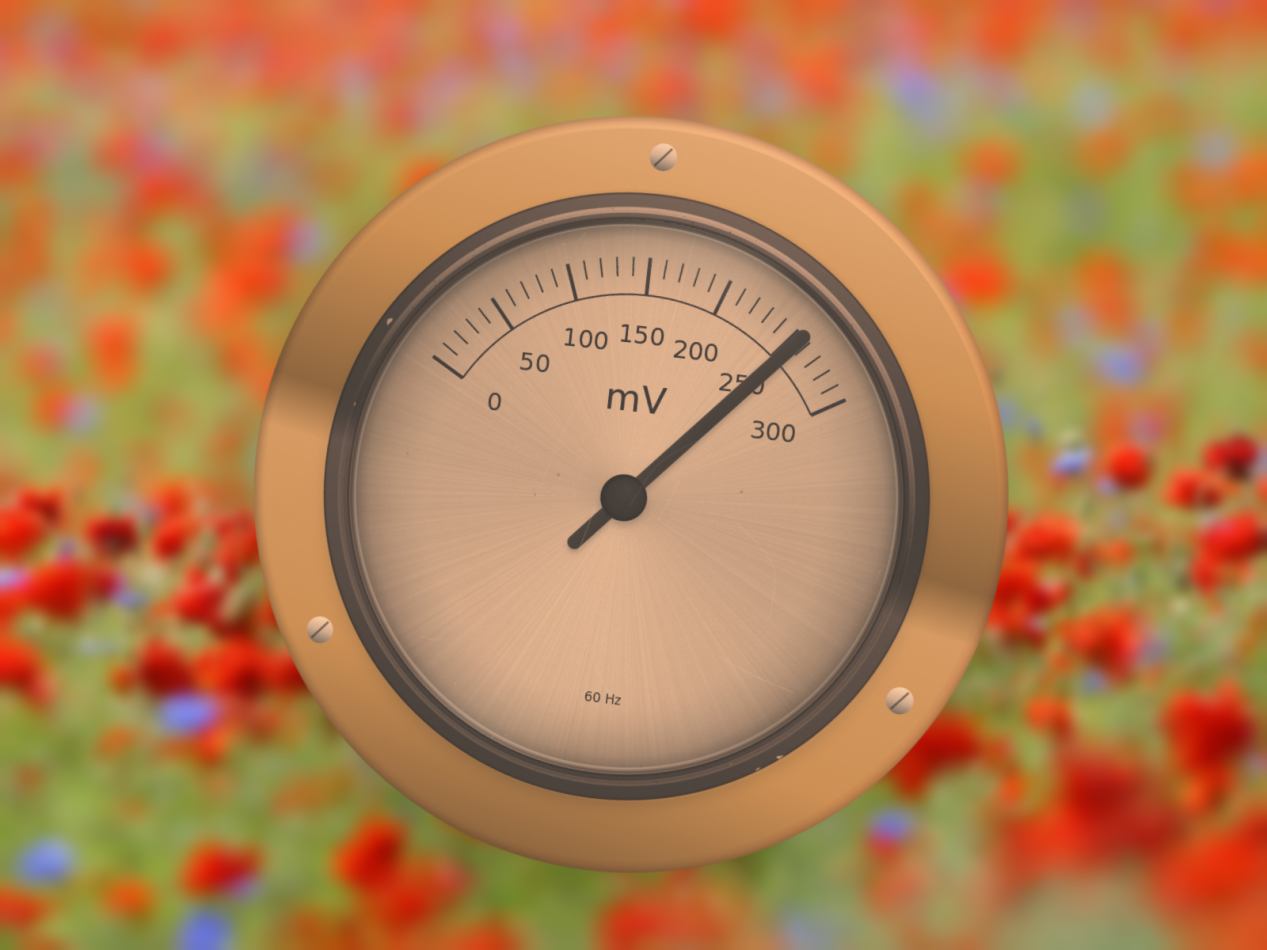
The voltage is value=255 unit=mV
